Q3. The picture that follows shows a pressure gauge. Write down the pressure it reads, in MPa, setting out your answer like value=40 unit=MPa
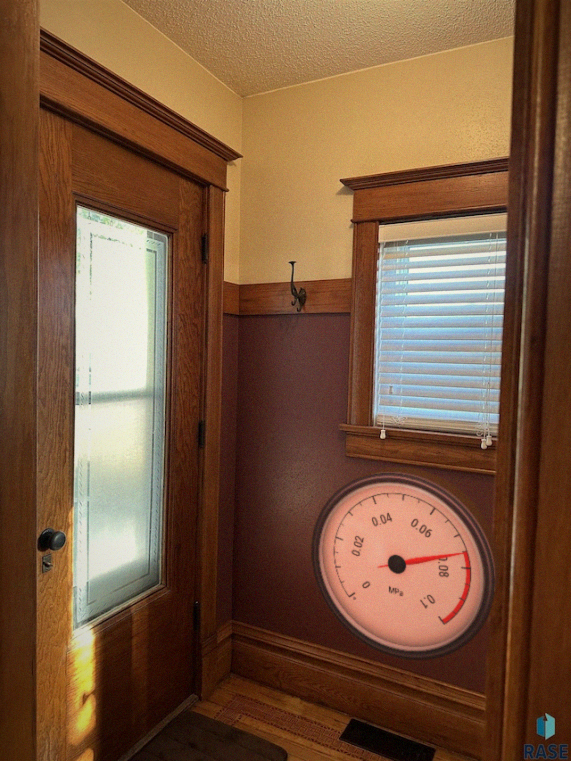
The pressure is value=0.075 unit=MPa
